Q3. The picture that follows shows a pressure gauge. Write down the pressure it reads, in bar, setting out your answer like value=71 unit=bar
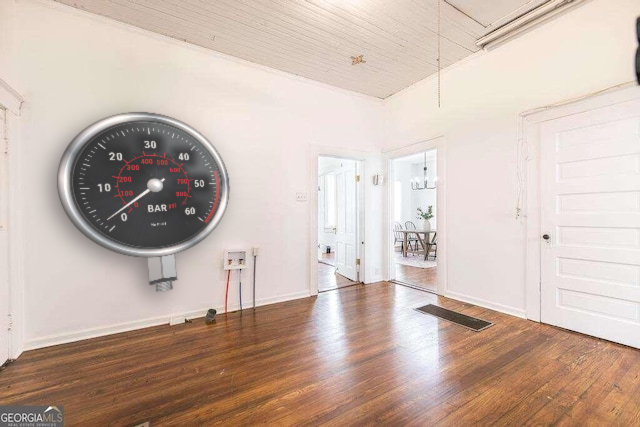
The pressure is value=2 unit=bar
